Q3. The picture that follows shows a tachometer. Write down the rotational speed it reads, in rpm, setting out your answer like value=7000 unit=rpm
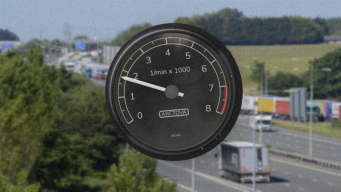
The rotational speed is value=1750 unit=rpm
